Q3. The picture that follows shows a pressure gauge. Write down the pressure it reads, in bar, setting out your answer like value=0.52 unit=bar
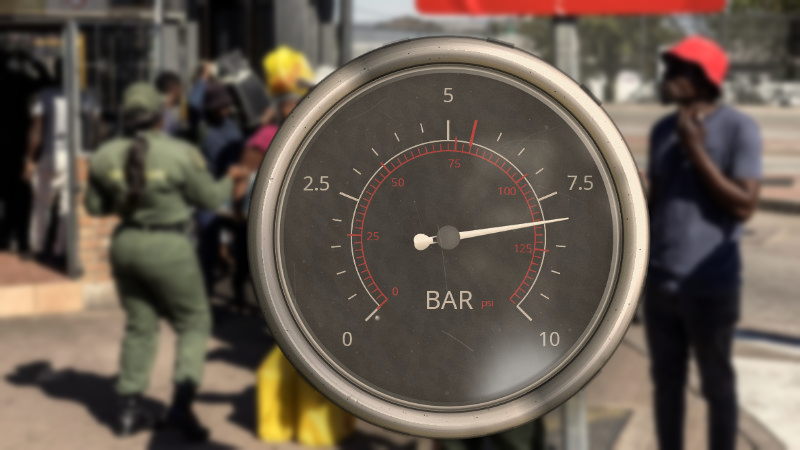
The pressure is value=8 unit=bar
